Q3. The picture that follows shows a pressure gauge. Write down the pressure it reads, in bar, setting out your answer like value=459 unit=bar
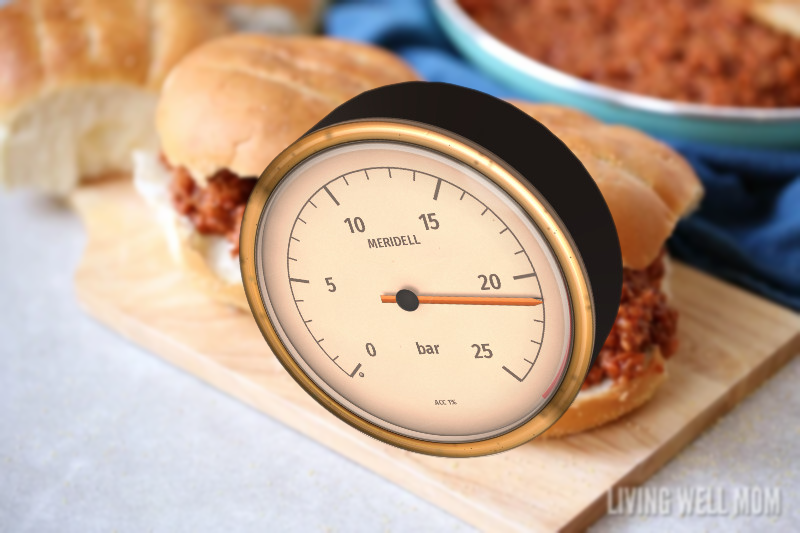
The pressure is value=21 unit=bar
